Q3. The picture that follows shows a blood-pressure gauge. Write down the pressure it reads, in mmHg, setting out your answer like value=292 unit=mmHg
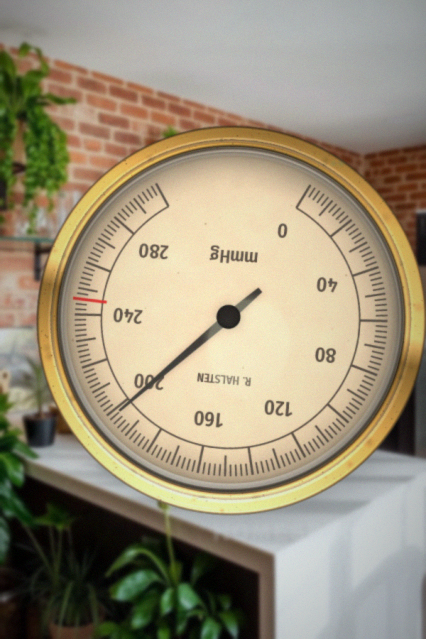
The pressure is value=198 unit=mmHg
